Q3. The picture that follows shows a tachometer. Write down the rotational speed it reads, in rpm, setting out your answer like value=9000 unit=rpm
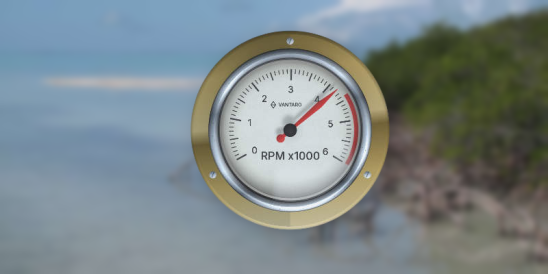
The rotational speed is value=4200 unit=rpm
